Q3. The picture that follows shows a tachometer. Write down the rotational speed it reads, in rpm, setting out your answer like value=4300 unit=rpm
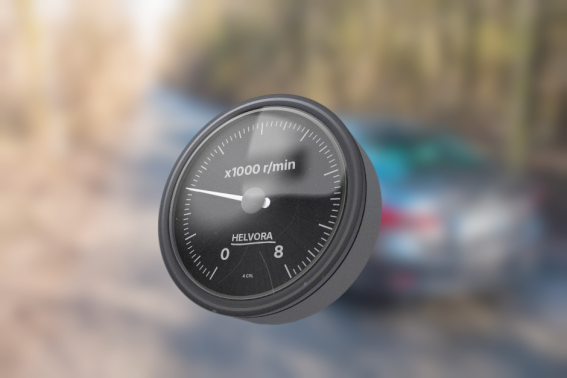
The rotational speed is value=2000 unit=rpm
